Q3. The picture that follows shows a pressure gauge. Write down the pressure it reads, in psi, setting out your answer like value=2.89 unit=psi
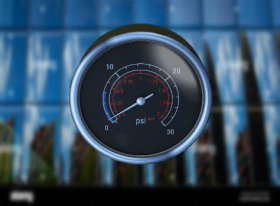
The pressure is value=1 unit=psi
